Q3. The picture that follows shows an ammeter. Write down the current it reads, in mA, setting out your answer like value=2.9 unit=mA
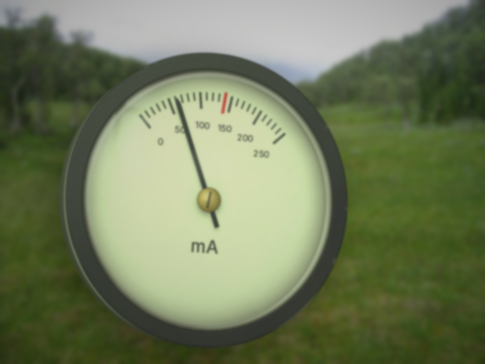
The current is value=60 unit=mA
